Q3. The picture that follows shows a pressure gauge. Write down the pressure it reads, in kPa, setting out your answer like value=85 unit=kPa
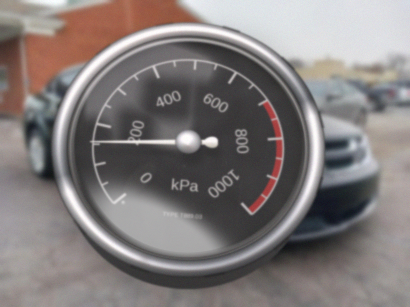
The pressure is value=150 unit=kPa
